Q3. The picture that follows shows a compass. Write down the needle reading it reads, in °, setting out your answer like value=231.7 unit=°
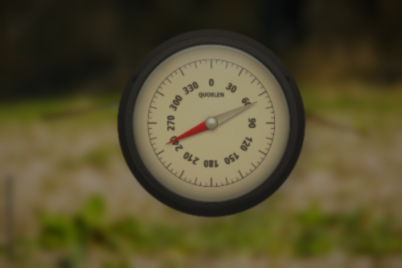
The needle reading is value=245 unit=°
